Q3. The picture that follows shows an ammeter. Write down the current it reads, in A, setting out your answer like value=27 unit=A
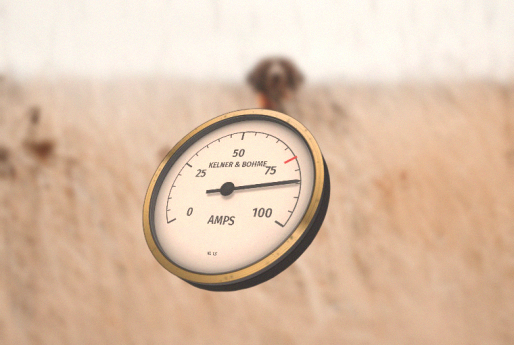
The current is value=85 unit=A
